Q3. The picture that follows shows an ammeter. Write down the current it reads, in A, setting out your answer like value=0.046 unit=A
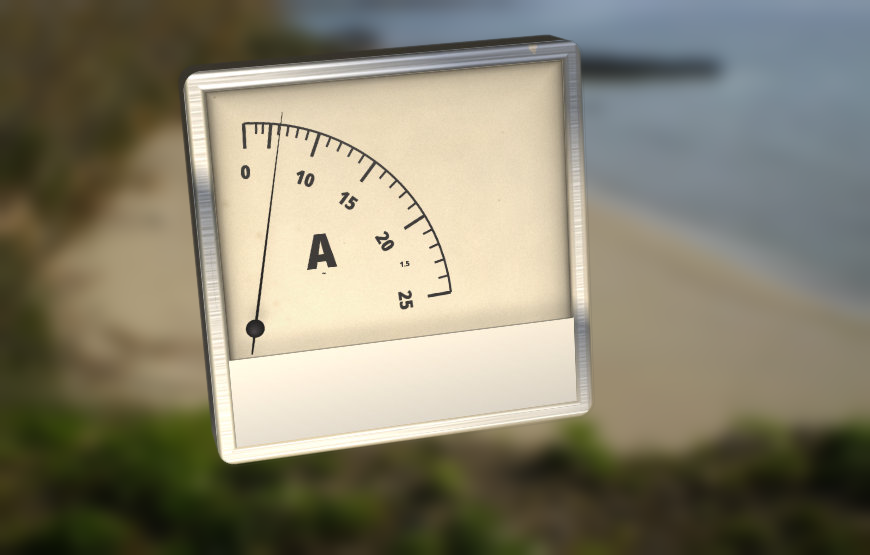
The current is value=6 unit=A
